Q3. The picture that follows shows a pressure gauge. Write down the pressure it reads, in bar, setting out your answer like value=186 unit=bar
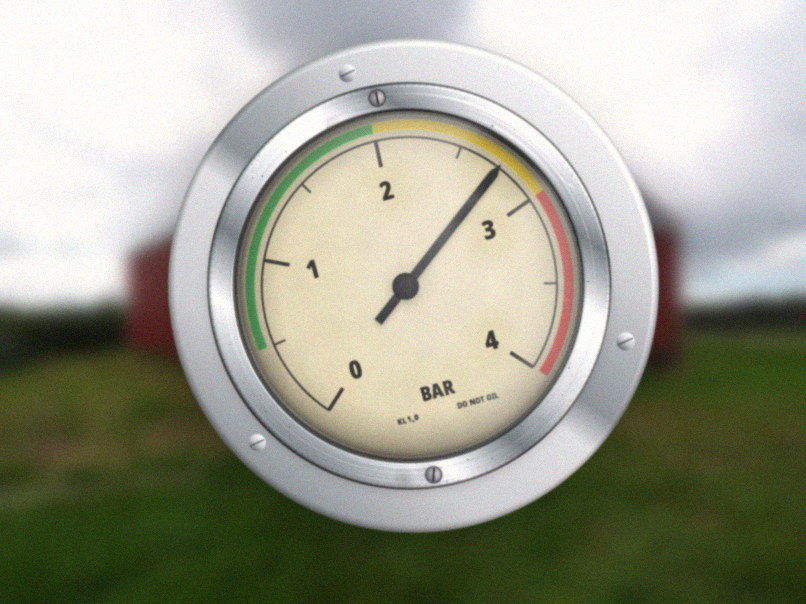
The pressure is value=2.75 unit=bar
